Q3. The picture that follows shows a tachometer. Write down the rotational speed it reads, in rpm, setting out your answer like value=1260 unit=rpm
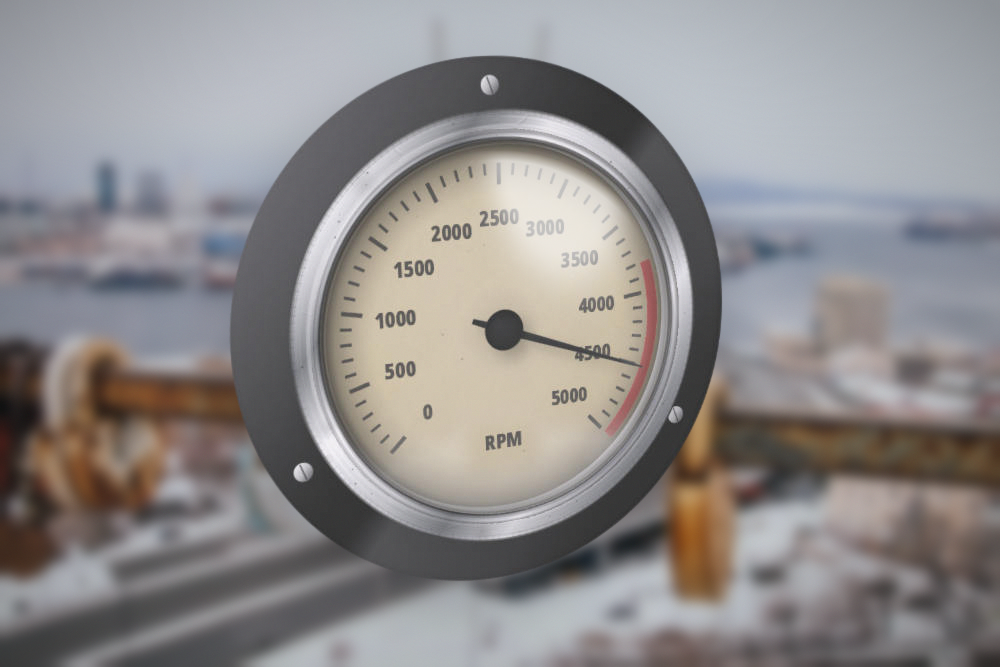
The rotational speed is value=4500 unit=rpm
